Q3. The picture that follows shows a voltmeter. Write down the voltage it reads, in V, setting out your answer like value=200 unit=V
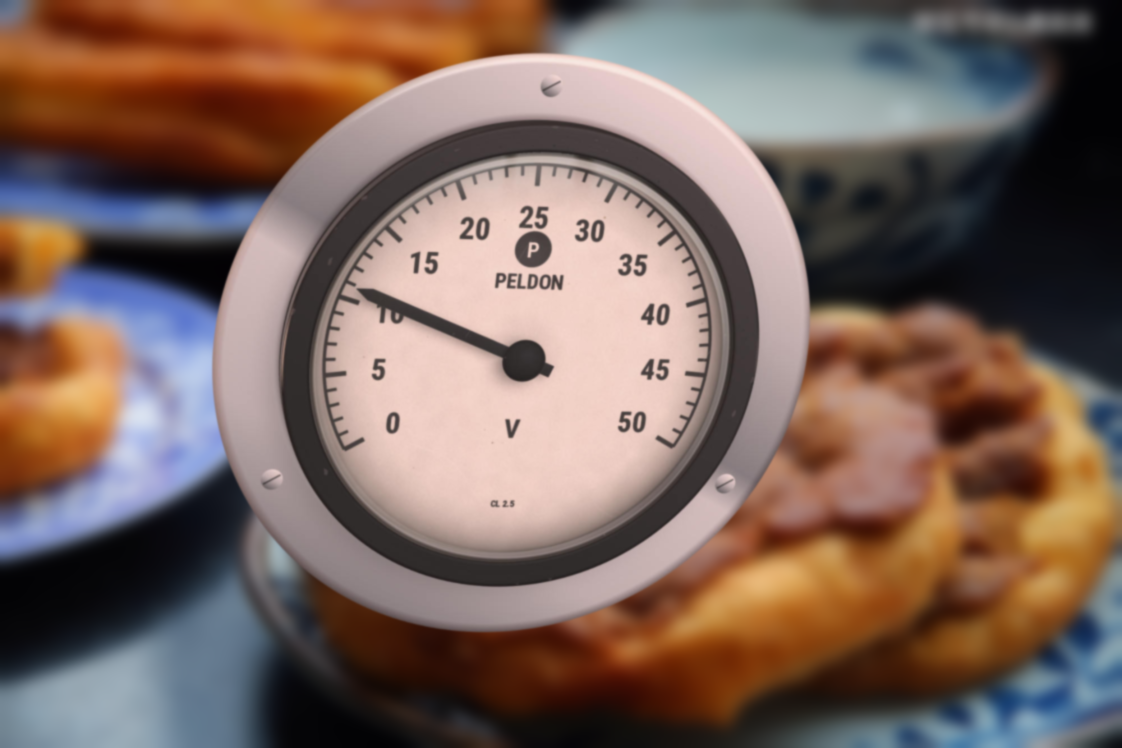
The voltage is value=11 unit=V
